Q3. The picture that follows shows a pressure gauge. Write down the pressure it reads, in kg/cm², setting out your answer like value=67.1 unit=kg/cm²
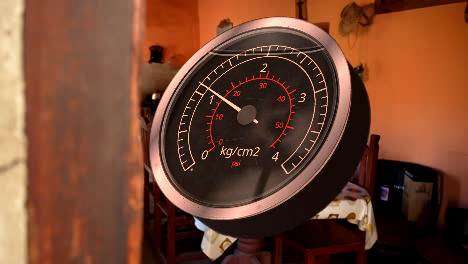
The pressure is value=1.1 unit=kg/cm²
